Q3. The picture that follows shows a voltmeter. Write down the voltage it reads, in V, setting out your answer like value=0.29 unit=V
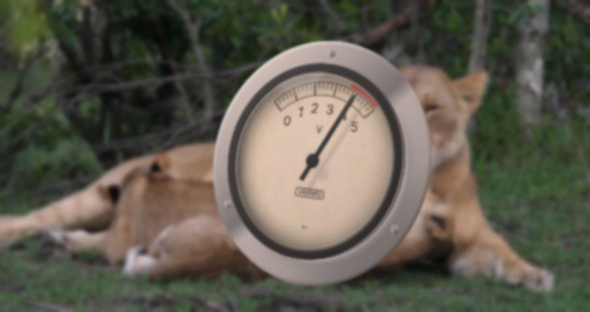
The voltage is value=4 unit=V
